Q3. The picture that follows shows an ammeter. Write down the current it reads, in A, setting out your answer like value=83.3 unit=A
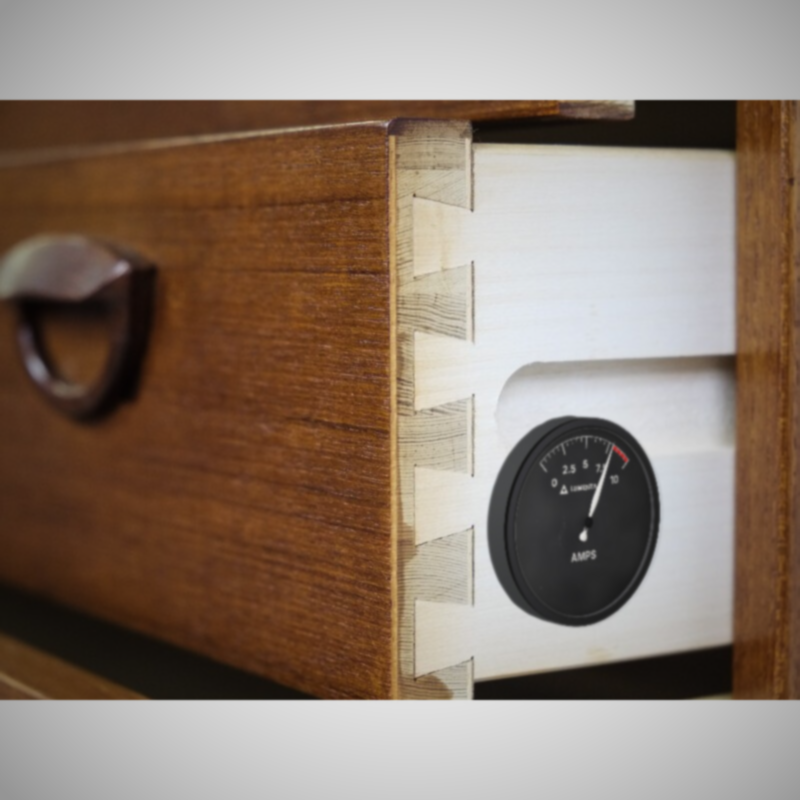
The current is value=7.5 unit=A
